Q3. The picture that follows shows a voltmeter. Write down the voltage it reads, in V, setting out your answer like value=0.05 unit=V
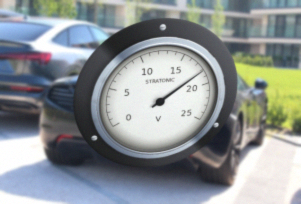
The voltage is value=18 unit=V
